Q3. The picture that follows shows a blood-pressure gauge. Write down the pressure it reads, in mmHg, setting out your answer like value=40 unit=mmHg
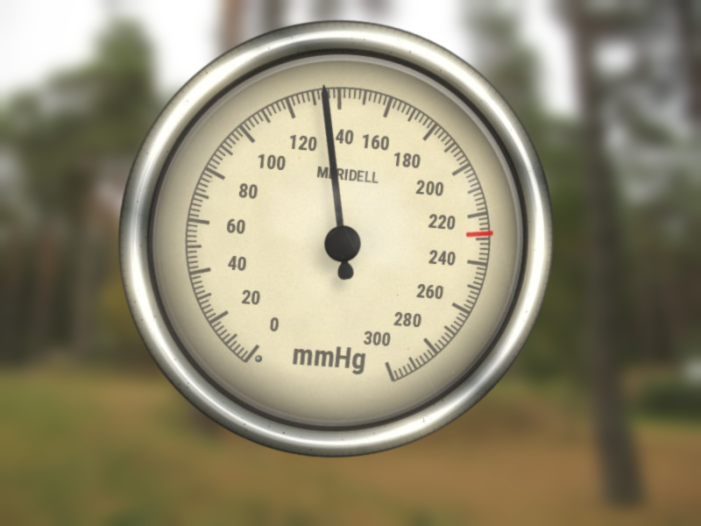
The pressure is value=134 unit=mmHg
